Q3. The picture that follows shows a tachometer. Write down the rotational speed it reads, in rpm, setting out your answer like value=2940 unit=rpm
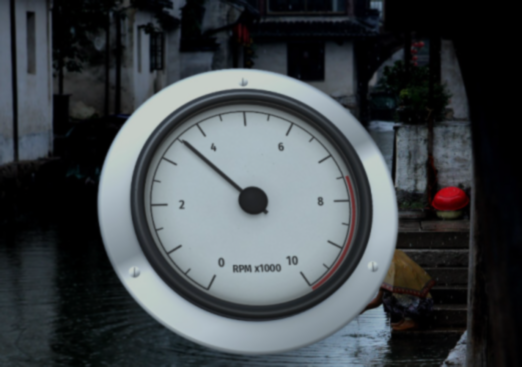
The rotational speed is value=3500 unit=rpm
